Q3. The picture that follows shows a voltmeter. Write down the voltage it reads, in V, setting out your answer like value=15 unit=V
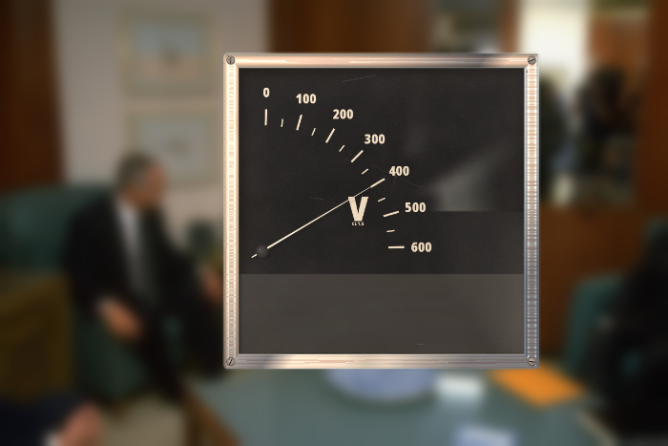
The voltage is value=400 unit=V
